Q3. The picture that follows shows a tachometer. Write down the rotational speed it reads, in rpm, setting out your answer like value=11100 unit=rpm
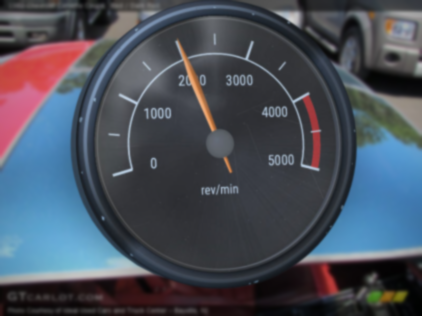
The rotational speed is value=2000 unit=rpm
